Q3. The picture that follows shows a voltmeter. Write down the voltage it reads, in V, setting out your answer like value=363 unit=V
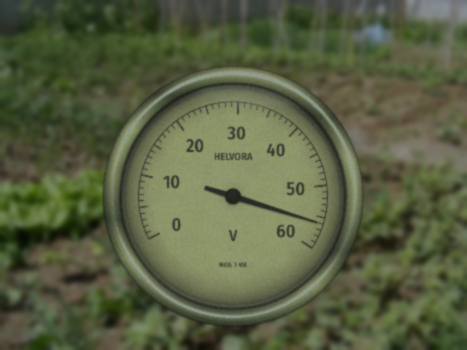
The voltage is value=56 unit=V
